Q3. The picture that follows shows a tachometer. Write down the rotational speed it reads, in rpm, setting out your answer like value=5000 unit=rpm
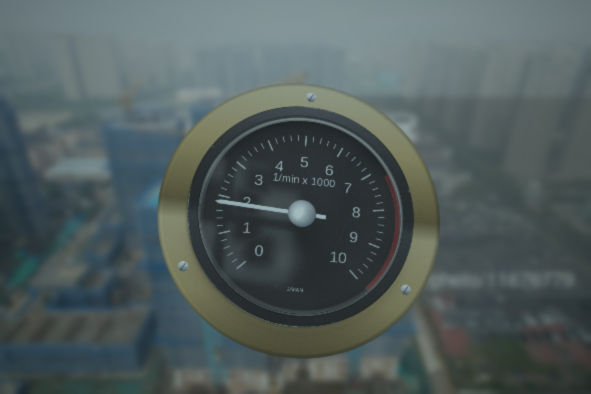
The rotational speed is value=1800 unit=rpm
